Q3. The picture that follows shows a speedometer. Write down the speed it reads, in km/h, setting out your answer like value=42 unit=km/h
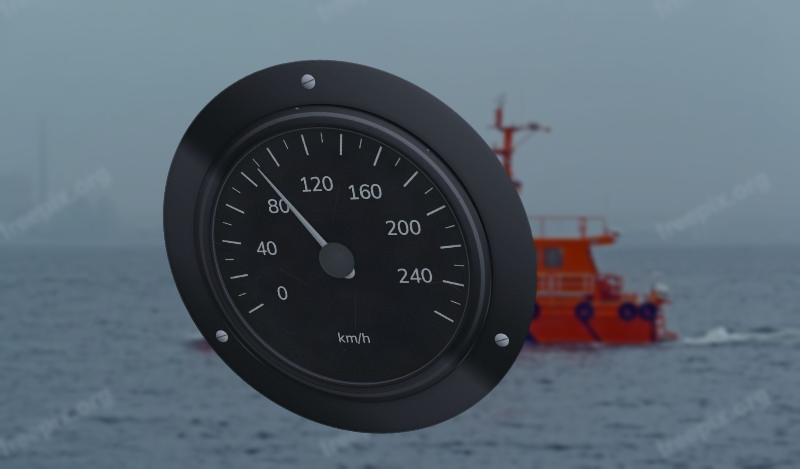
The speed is value=90 unit=km/h
